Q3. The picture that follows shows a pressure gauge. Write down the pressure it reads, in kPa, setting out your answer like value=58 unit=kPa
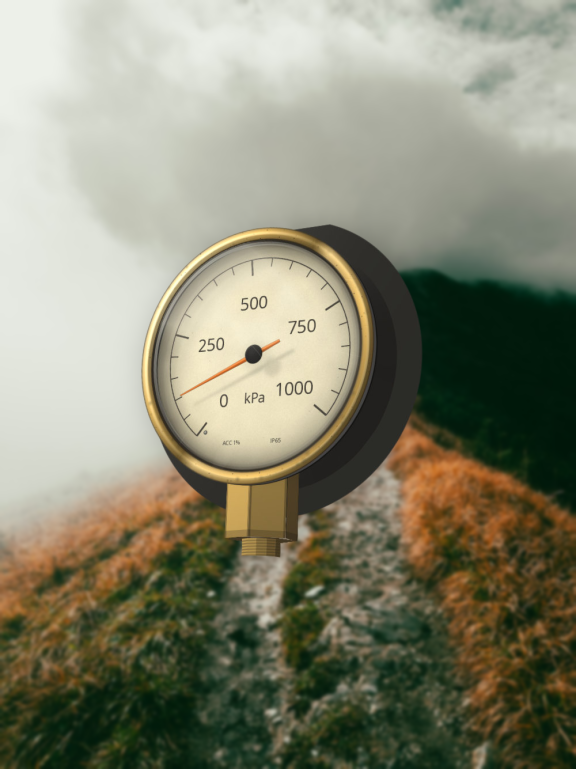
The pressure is value=100 unit=kPa
